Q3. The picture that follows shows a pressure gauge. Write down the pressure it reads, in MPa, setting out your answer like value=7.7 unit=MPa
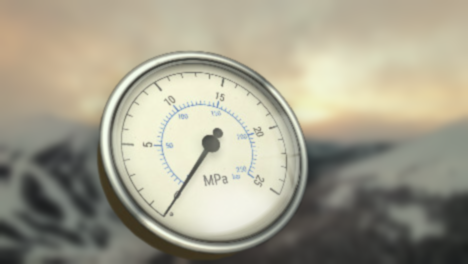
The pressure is value=0 unit=MPa
